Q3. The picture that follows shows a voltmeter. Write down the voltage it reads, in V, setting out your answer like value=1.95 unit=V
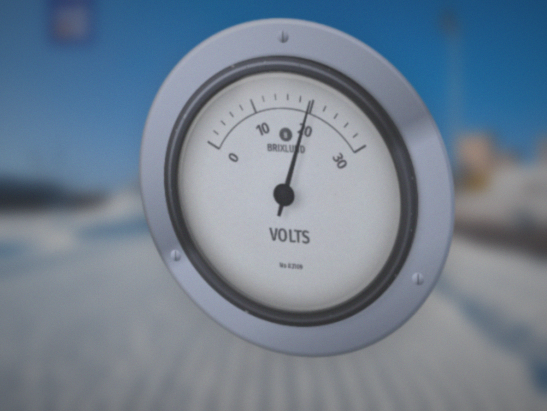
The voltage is value=20 unit=V
